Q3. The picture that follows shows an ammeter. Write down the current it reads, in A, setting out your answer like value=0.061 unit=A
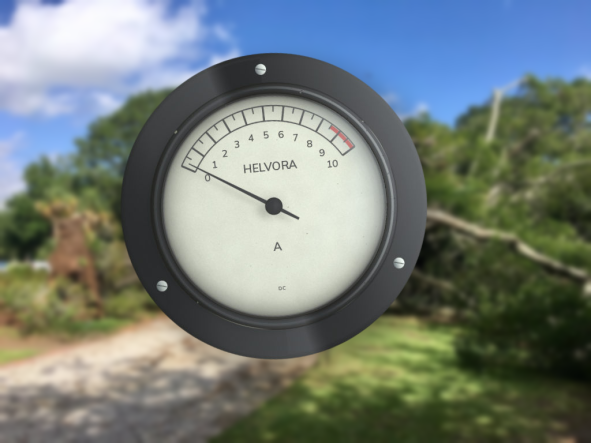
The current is value=0.25 unit=A
